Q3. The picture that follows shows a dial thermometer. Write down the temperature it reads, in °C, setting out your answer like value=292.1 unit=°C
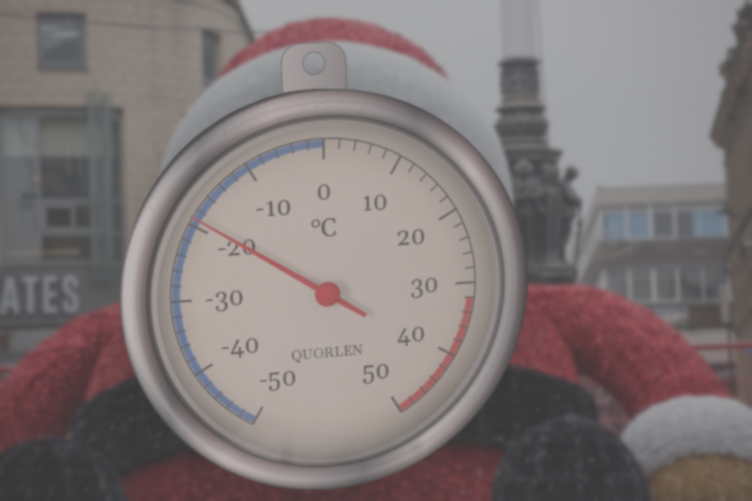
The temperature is value=-19 unit=°C
